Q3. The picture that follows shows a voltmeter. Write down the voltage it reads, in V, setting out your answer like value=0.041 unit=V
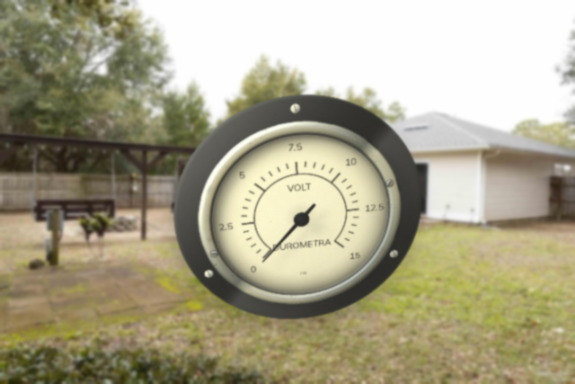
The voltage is value=0 unit=V
